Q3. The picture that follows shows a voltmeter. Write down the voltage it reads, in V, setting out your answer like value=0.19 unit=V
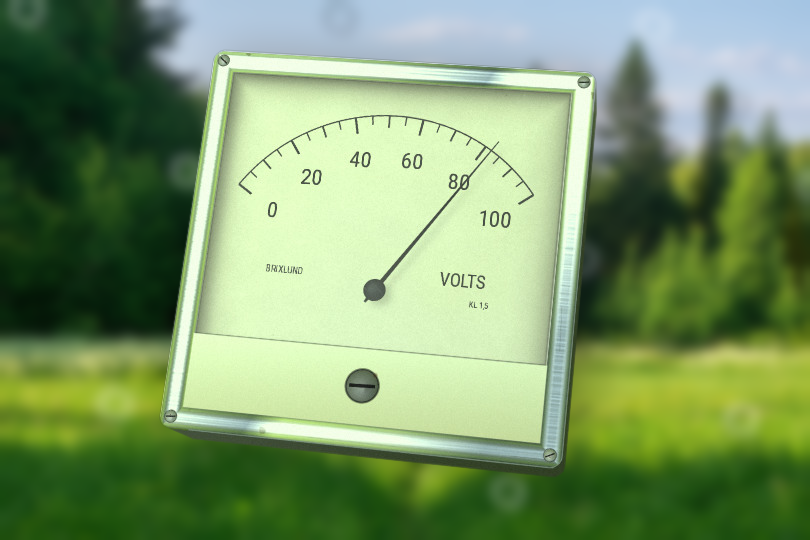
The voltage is value=82.5 unit=V
